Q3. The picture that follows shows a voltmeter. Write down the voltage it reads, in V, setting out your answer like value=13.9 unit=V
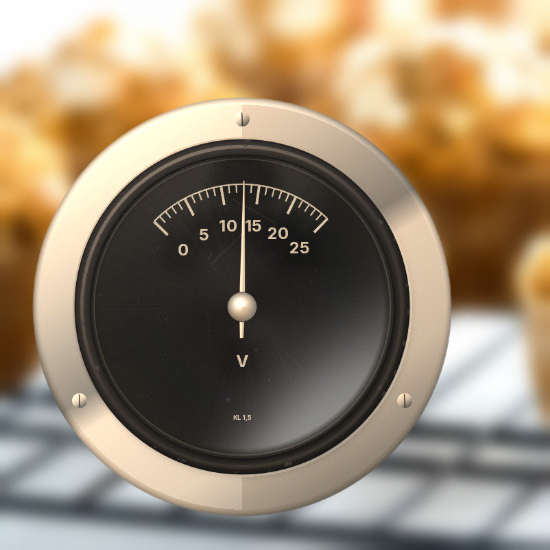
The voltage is value=13 unit=V
